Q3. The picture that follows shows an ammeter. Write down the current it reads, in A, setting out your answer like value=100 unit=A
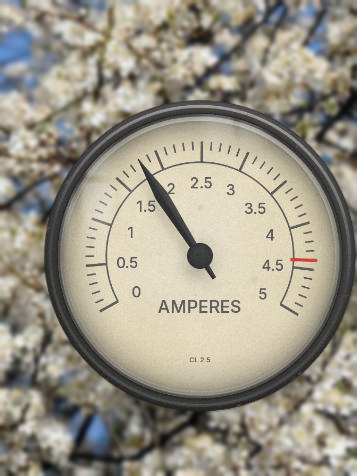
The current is value=1.8 unit=A
